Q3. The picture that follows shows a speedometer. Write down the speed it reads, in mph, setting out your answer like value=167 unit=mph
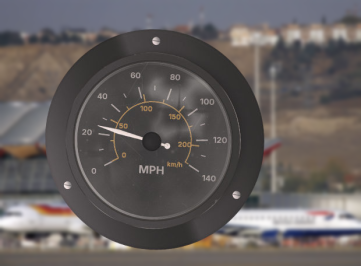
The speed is value=25 unit=mph
